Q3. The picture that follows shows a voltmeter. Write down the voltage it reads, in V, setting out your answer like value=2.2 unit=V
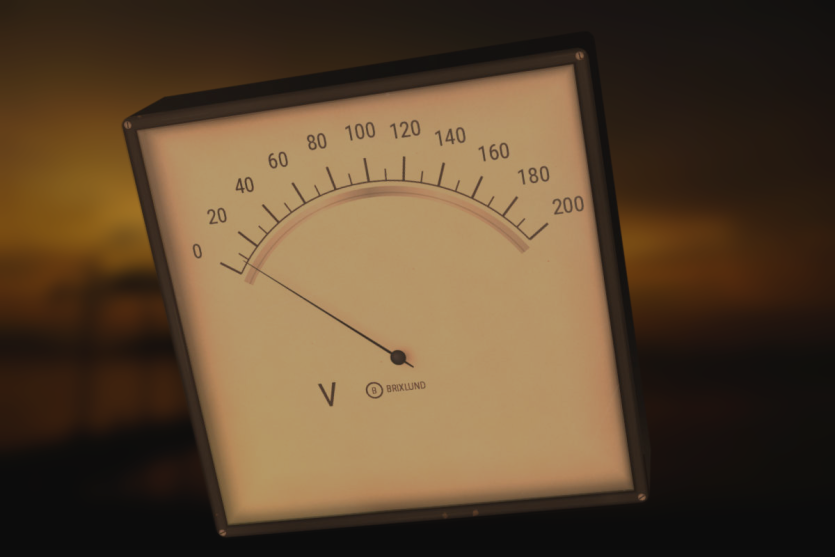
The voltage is value=10 unit=V
